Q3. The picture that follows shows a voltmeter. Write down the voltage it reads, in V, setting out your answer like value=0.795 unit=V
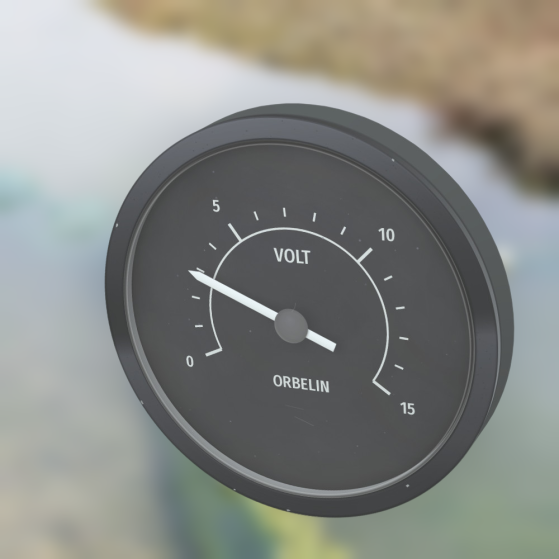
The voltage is value=3 unit=V
